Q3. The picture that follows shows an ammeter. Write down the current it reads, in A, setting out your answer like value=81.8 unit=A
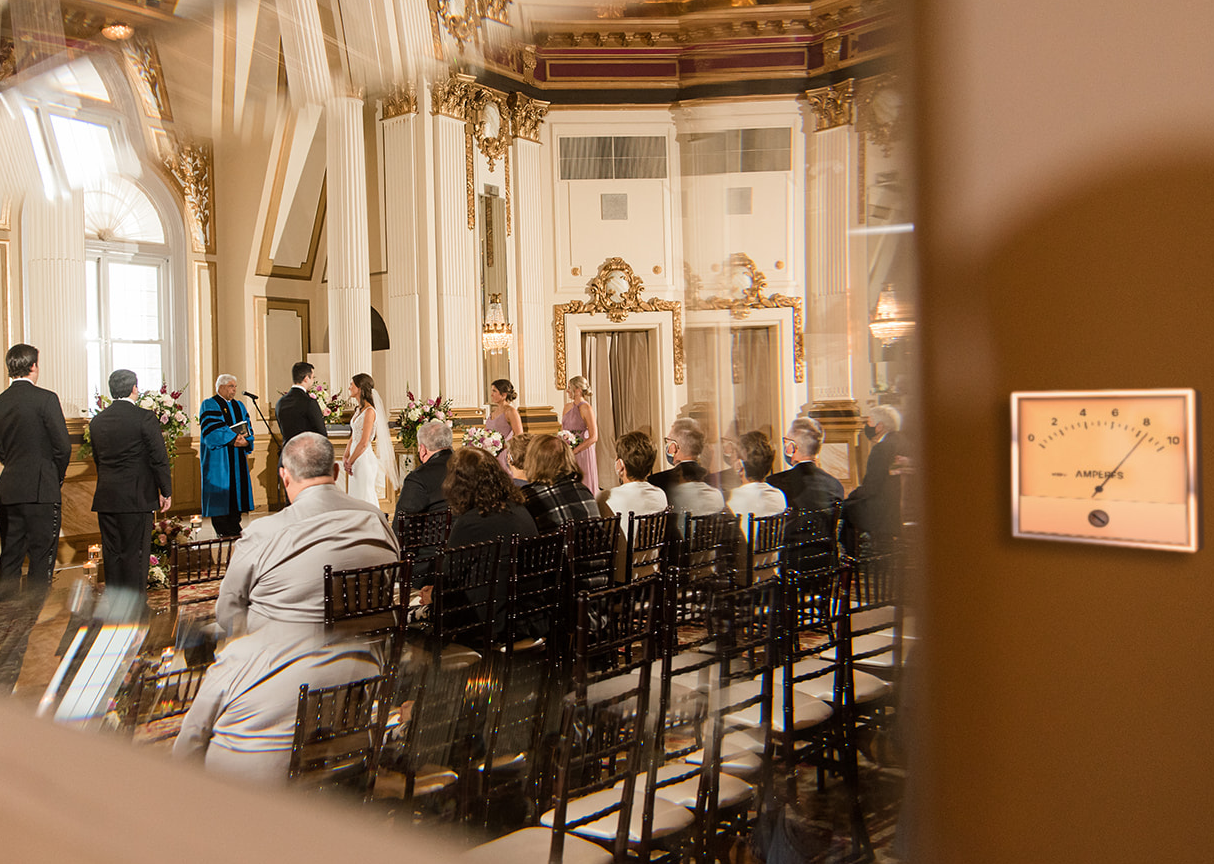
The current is value=8.5 unit=A
